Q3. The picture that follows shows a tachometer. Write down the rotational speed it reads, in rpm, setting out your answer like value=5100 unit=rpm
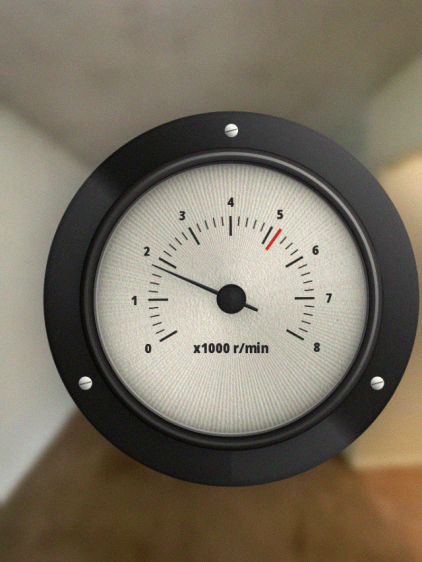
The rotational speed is value=1800 unit=rpm
